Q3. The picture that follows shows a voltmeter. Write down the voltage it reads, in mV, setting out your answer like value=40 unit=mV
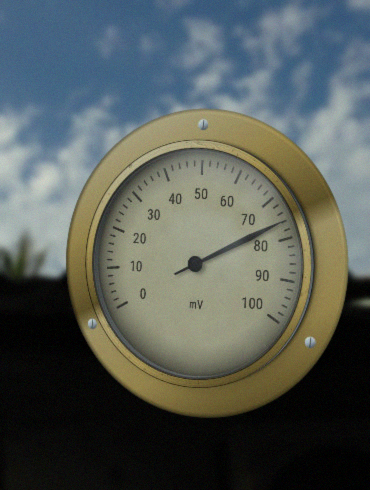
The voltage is value=76 unit=mV
